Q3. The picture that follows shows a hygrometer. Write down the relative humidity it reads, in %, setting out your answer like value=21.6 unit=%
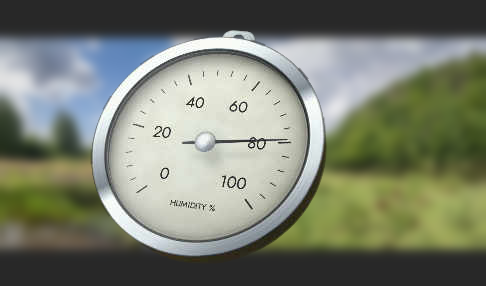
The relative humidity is value=80 unit=%
